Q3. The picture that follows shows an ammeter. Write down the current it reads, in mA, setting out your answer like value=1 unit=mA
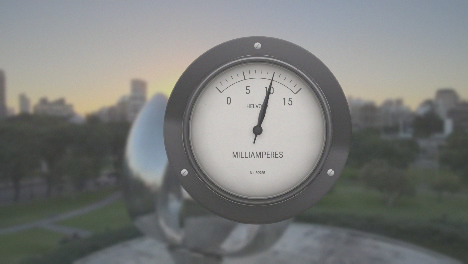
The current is value=10 unit=mA
